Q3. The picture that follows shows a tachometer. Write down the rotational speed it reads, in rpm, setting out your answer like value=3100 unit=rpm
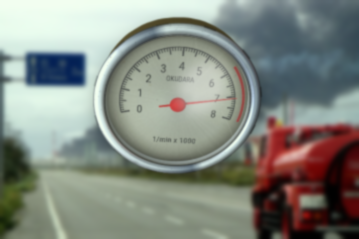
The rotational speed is value=7000 unit=rpm
